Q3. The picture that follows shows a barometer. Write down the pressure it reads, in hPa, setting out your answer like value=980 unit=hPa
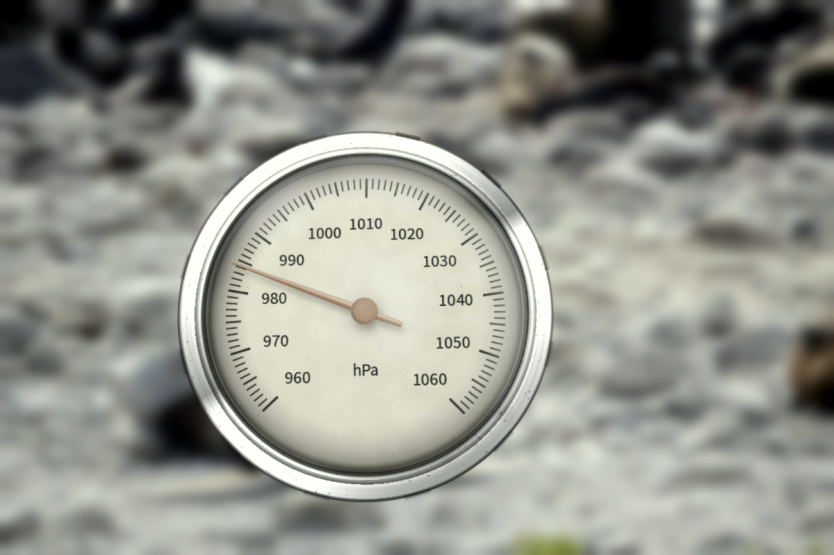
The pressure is value=984 unit=hPa
